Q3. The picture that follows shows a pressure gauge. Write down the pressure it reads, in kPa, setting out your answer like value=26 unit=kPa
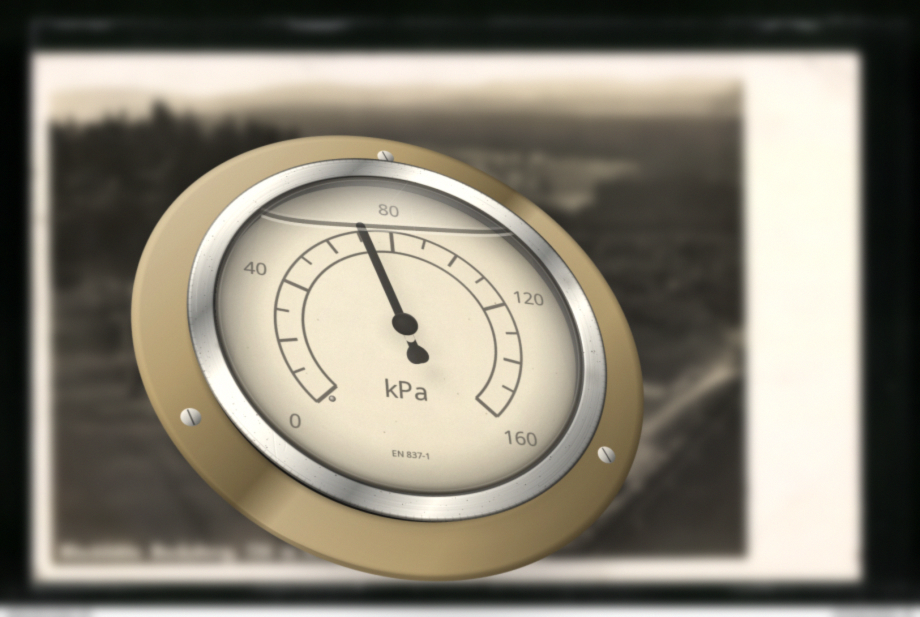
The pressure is value=70 unit=kPa
